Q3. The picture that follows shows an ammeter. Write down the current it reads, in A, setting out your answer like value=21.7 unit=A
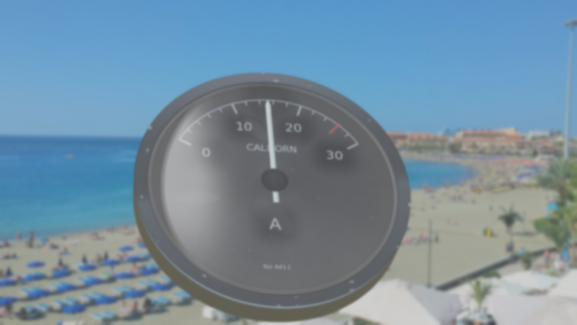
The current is value=15 unit=A
